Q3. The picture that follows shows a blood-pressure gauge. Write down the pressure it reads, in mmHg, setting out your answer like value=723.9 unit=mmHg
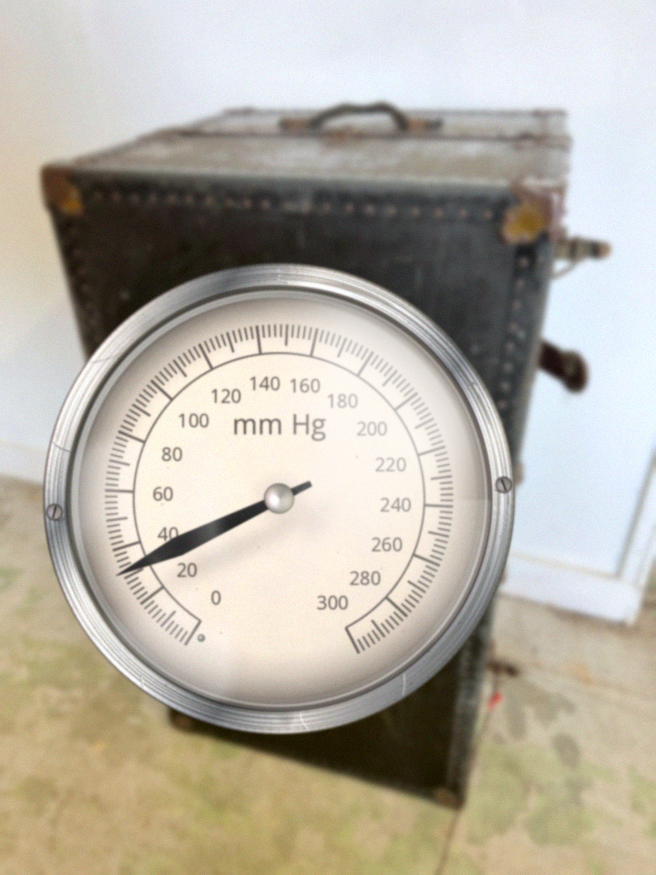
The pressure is value=32 unit=mmHg
